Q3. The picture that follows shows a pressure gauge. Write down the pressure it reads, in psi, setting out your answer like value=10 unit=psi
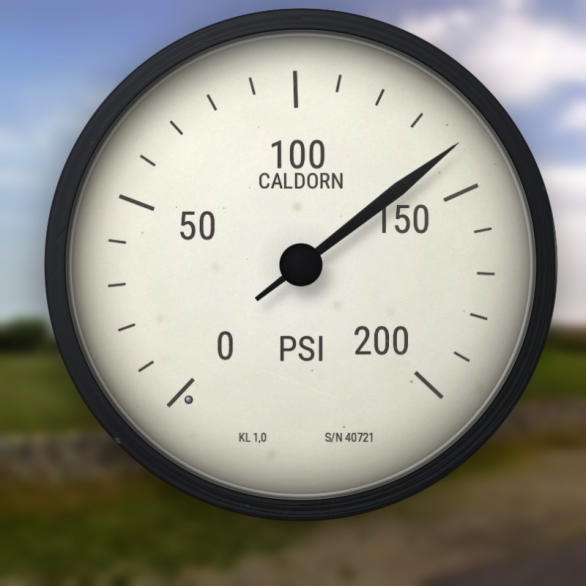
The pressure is value=140 unit=psi
